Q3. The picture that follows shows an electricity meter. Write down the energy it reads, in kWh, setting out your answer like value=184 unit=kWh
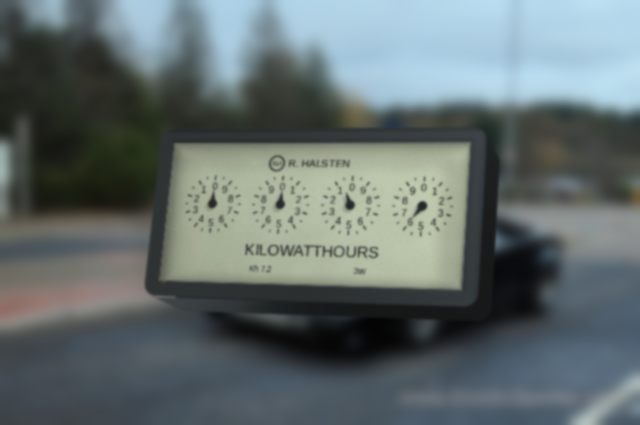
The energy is value=6 unit=kWh
